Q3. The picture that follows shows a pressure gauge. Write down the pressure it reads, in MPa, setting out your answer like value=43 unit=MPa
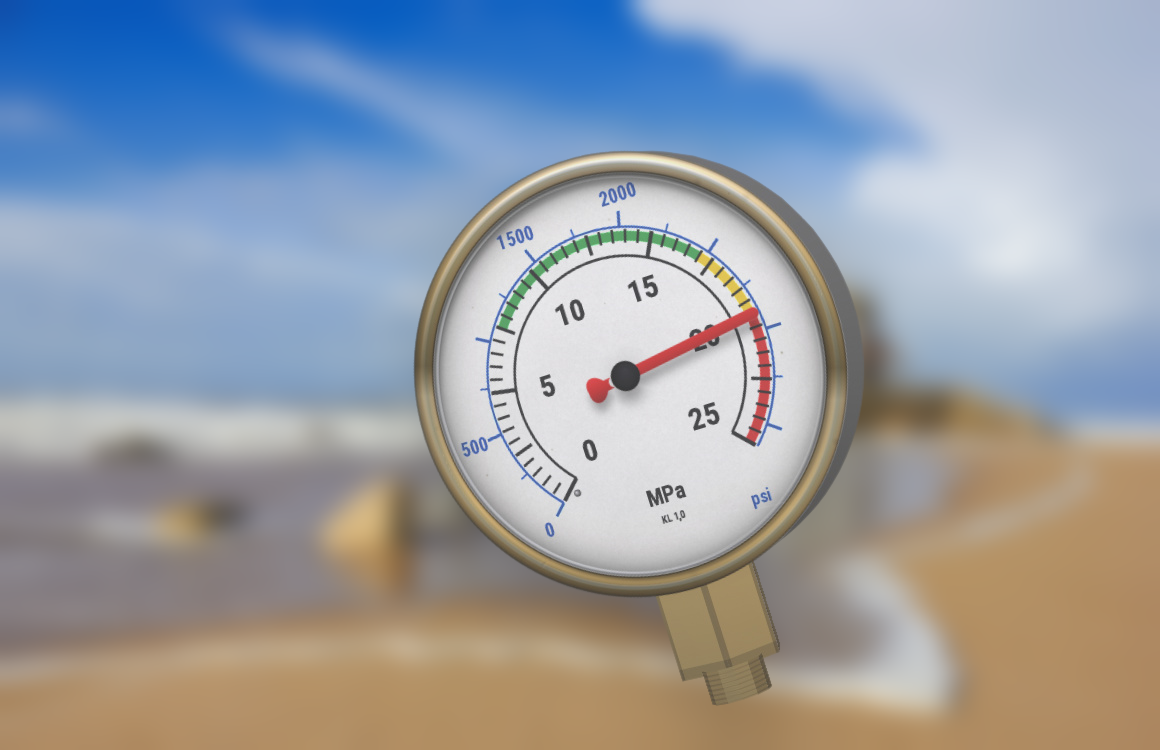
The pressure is value=20 unit=MPa
